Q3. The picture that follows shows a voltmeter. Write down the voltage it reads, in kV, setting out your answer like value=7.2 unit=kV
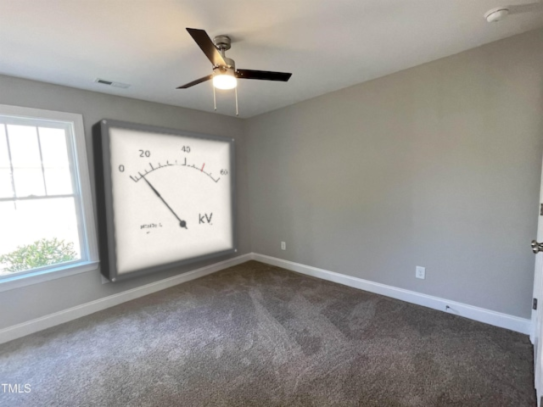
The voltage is value=10 unit=kV
